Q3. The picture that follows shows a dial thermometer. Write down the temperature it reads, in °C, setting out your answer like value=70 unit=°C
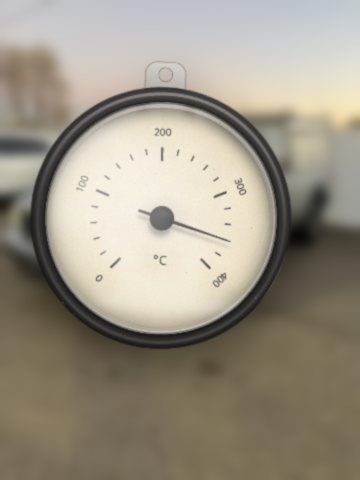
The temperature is value=360 unit=°C
